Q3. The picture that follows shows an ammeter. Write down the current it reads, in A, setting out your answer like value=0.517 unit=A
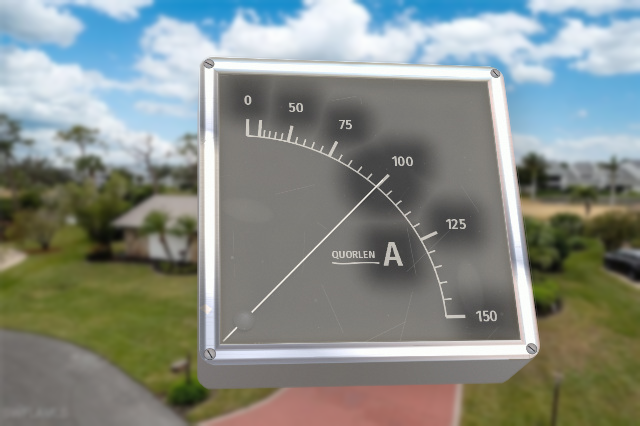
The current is value=100 unit=A
